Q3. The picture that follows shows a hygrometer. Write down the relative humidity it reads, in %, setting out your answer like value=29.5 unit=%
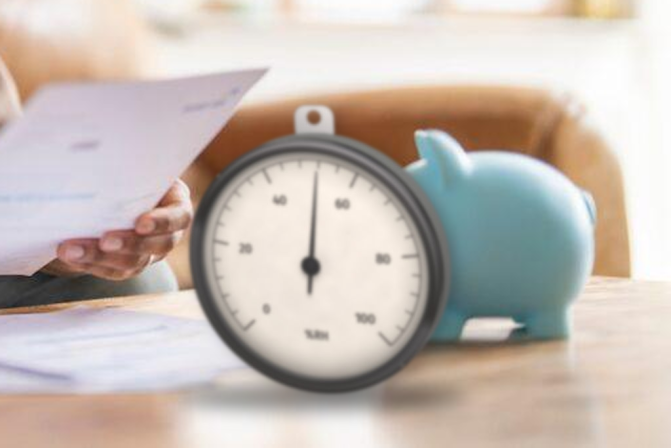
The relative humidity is value=52 unit=%
